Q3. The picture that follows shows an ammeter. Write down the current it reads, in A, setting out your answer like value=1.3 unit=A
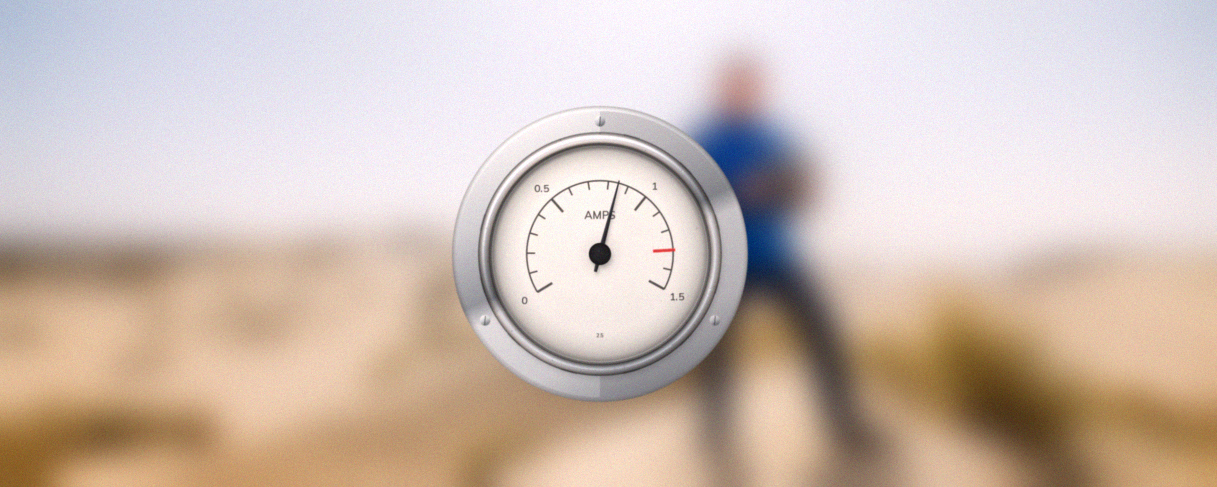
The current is value=0.85 unit=A
